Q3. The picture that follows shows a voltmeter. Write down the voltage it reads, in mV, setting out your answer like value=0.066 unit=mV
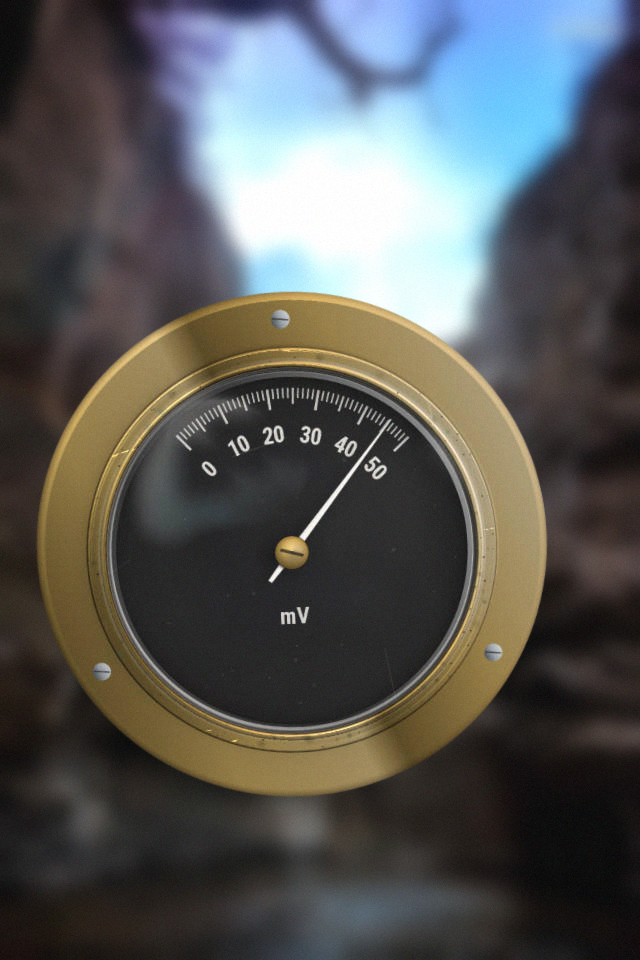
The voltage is value=45 unit=mV
